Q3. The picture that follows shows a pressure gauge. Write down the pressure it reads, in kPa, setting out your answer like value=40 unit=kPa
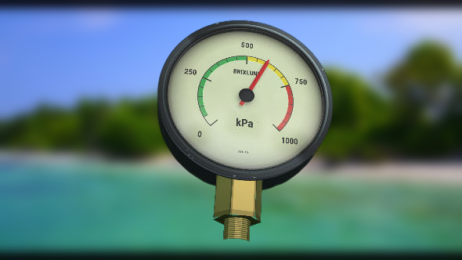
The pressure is value=600 unit=kPa
